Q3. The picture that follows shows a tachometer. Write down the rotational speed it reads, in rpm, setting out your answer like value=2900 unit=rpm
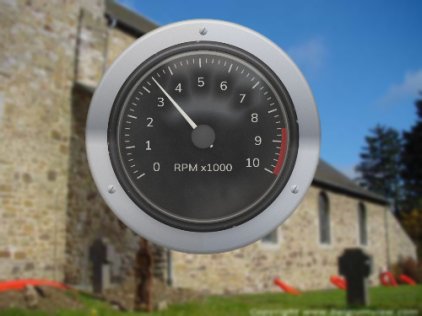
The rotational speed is value=3400 unit=rpm
